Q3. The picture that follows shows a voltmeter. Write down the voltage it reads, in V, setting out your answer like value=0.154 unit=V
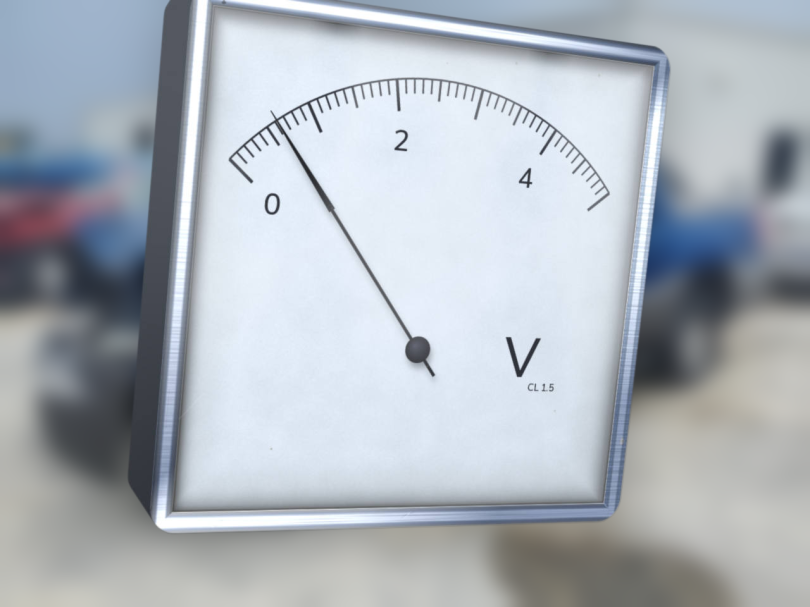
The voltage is value=0.6 unit=V
